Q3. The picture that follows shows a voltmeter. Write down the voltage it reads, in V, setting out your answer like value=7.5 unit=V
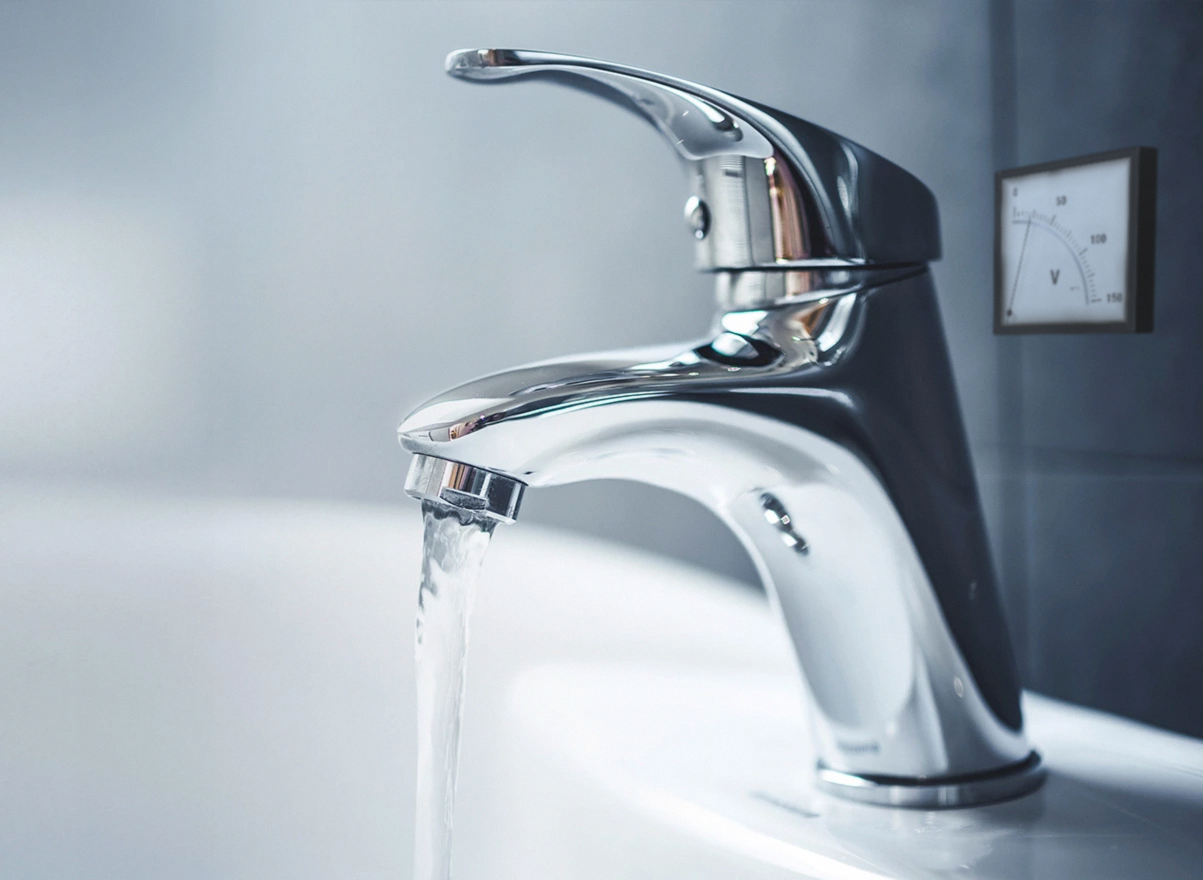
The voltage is value=25 unit=V
